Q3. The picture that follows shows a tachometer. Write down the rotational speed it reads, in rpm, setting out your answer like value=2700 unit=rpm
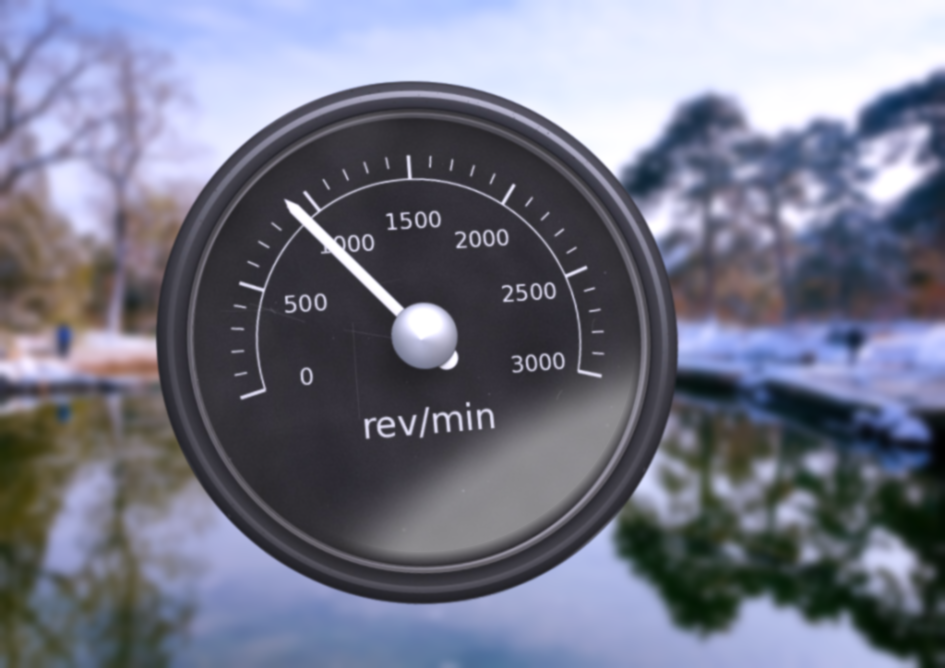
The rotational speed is value=900 unit=rpm
